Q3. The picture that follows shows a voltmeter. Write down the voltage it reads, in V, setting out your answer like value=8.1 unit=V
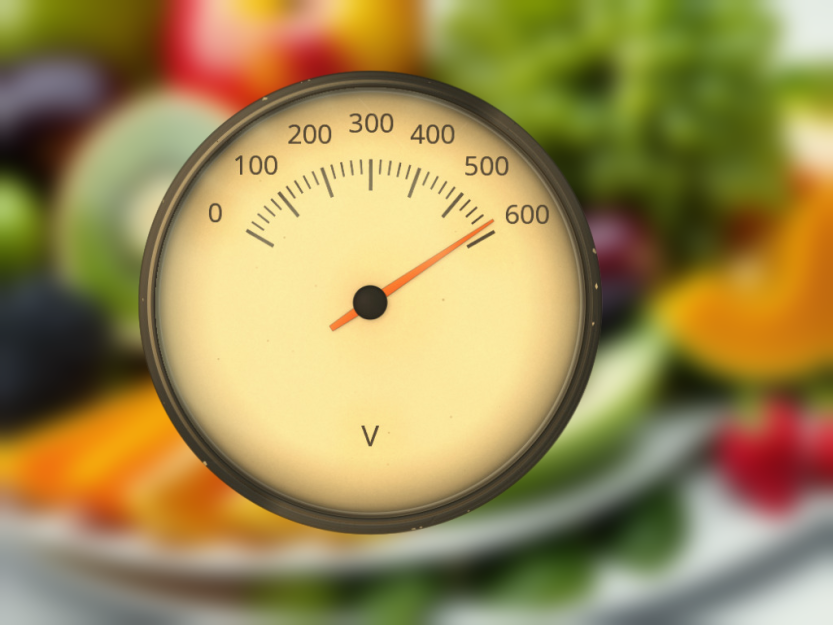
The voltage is value=580 unit=V
